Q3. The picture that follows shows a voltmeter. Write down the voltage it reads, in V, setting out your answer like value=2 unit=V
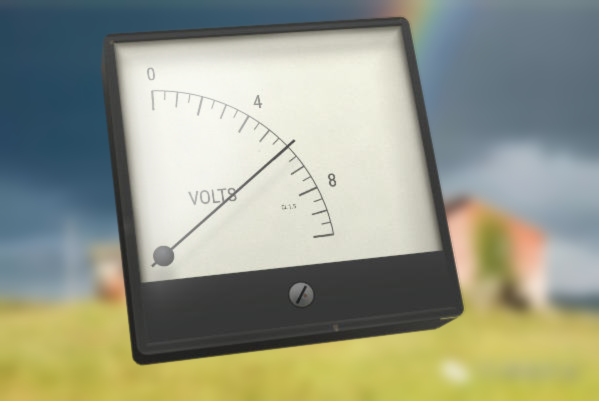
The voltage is value=6 unit=V
